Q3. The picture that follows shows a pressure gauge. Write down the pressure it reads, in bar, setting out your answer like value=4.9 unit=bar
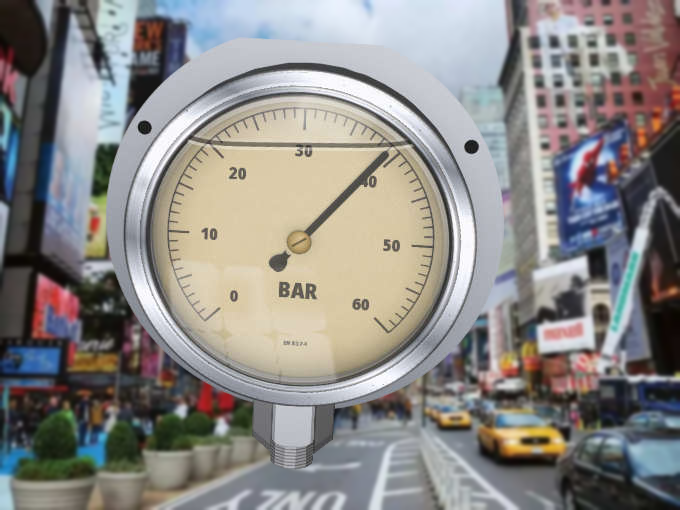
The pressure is value=39 unit=bar
